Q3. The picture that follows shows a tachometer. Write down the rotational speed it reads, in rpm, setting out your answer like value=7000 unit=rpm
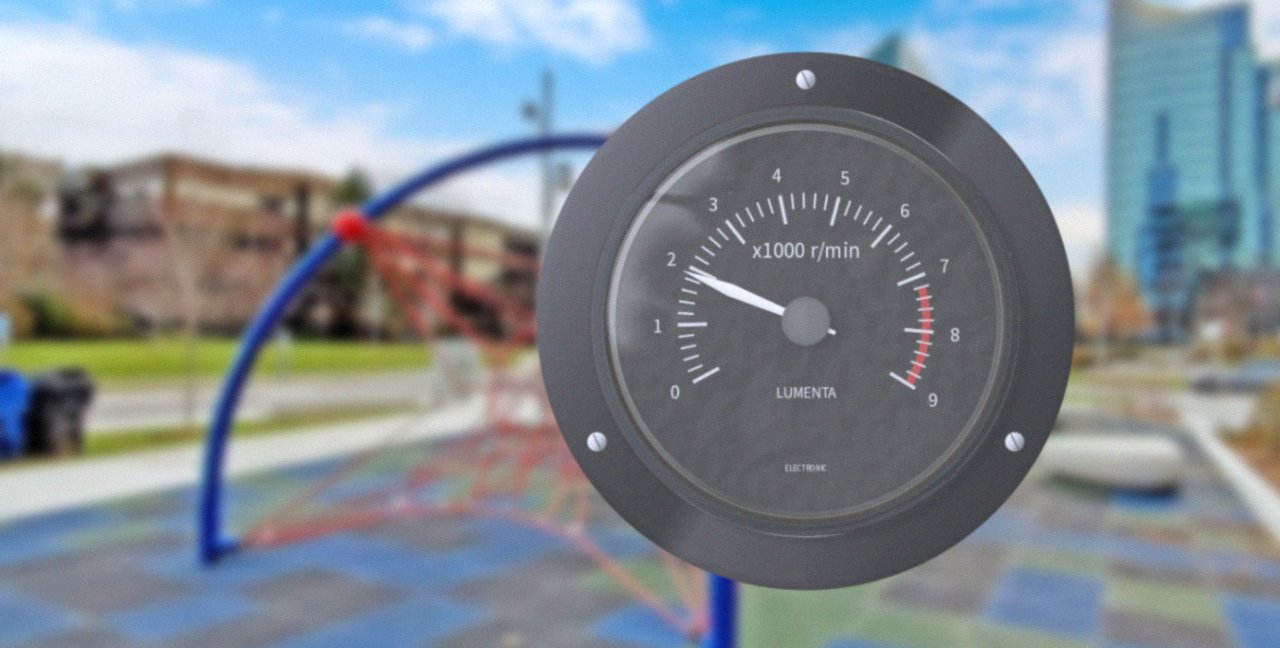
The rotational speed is value=1900 unit=rpm
